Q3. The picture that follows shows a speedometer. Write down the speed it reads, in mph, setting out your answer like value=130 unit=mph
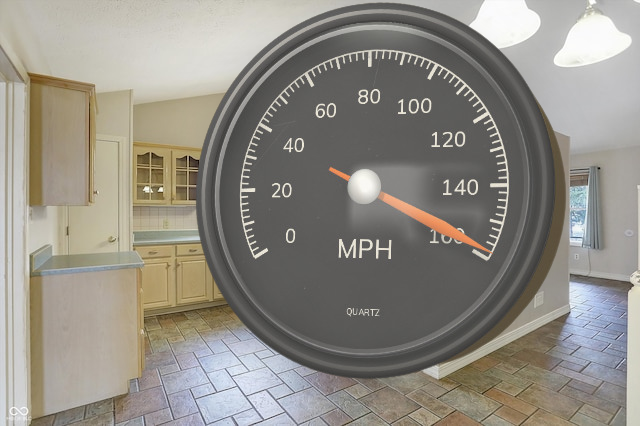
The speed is value=158 unit=mph
